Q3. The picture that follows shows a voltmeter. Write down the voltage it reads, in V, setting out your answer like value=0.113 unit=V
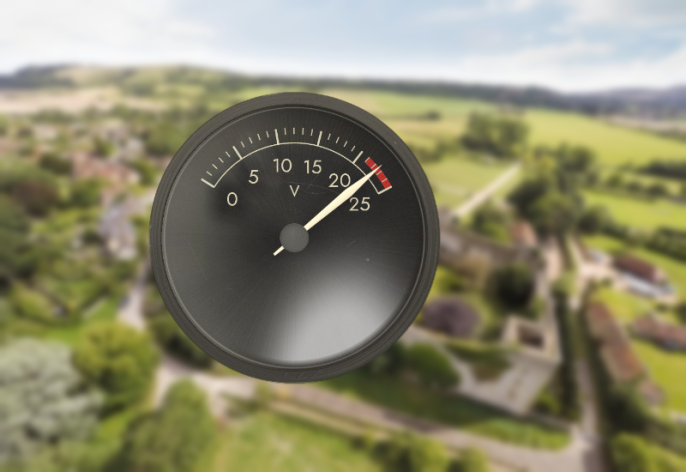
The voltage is value=22.5 unit=V
